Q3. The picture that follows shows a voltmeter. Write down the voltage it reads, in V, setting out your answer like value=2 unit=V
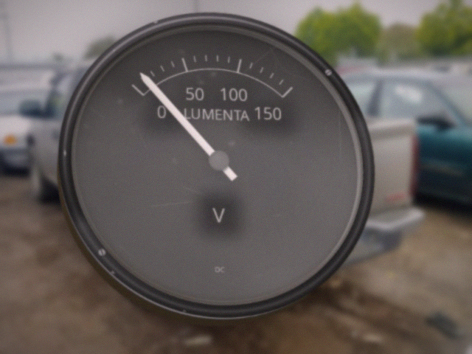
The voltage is value=10 unit=V
